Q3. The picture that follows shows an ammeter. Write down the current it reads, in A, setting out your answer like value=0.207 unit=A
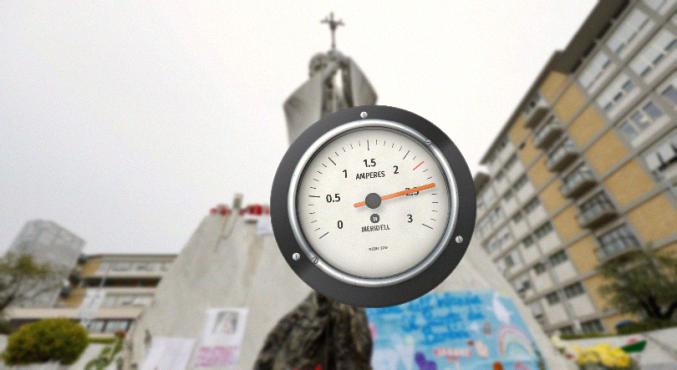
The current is value=2.5 unit=A
